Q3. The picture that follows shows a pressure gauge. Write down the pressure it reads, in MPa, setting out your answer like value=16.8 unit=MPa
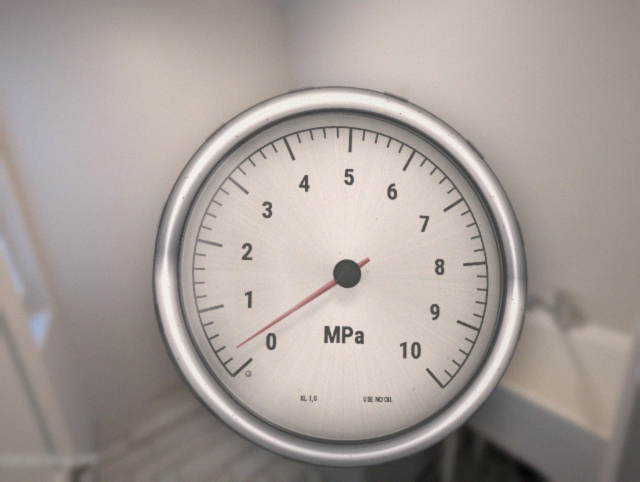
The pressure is value=0.3 unit=MPa
